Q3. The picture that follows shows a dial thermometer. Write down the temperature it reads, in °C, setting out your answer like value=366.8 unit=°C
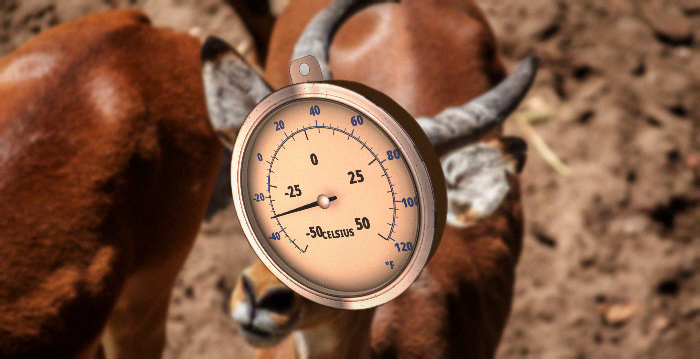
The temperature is value=-35 unit=°C
